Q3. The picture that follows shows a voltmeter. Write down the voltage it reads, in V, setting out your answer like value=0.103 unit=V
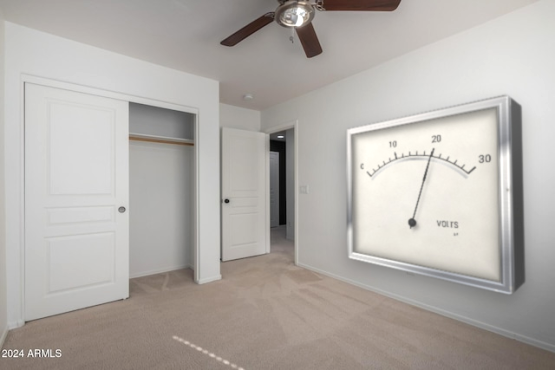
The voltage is value=20 unit=V
